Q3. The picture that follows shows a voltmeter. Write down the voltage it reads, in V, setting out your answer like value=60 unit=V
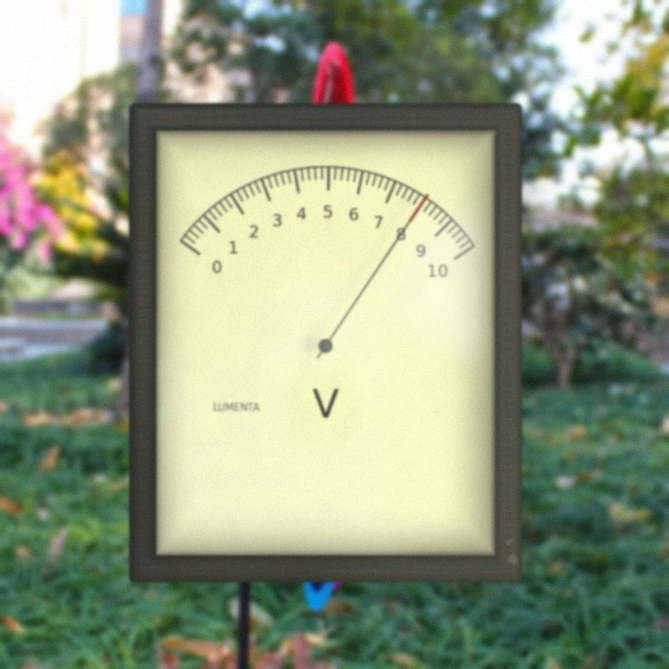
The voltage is value=8 unit=V
